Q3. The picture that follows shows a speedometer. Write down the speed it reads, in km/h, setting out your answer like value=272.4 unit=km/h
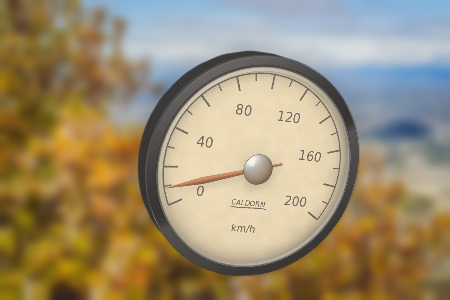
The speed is value=10 unit=km/h
